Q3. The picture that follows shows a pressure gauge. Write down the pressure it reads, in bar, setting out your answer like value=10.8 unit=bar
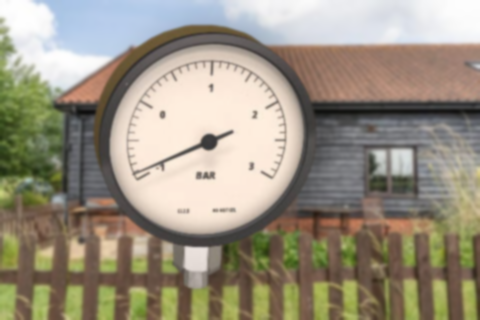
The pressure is value=-0.9 unit=bar
